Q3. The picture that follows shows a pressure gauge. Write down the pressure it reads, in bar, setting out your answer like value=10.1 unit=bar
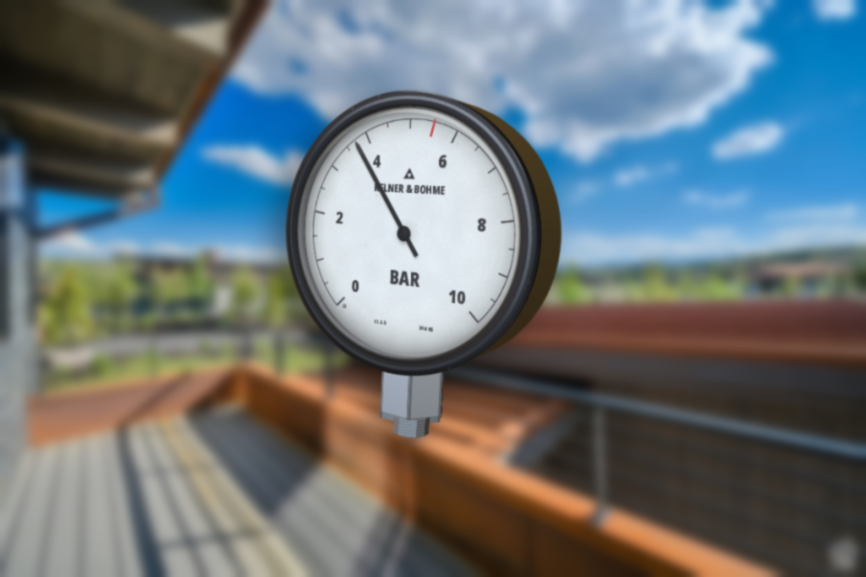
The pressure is value=3.75 unit=bar
